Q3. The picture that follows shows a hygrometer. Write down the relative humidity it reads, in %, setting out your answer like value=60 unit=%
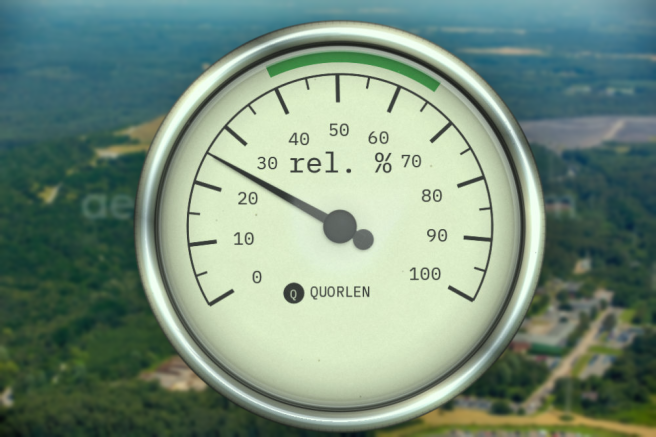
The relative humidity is value=25 unit=%
